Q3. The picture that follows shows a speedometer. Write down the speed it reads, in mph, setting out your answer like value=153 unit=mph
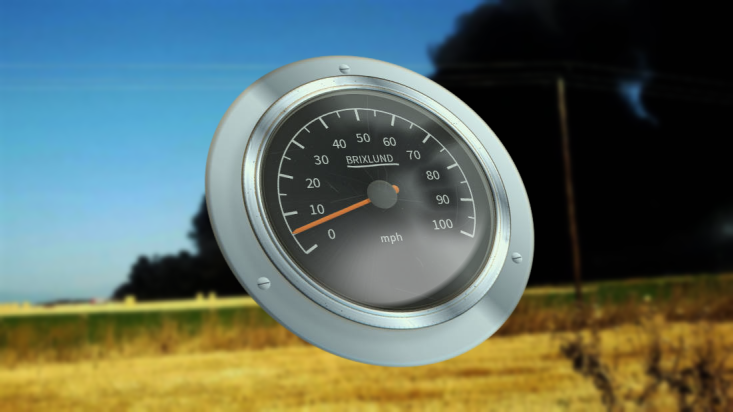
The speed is value=5 unit=mph
